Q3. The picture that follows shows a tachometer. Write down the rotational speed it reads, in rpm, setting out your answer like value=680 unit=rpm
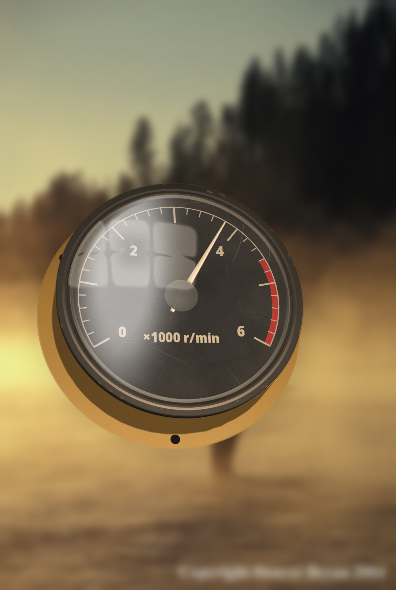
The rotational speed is value=3800 unit=rpm
